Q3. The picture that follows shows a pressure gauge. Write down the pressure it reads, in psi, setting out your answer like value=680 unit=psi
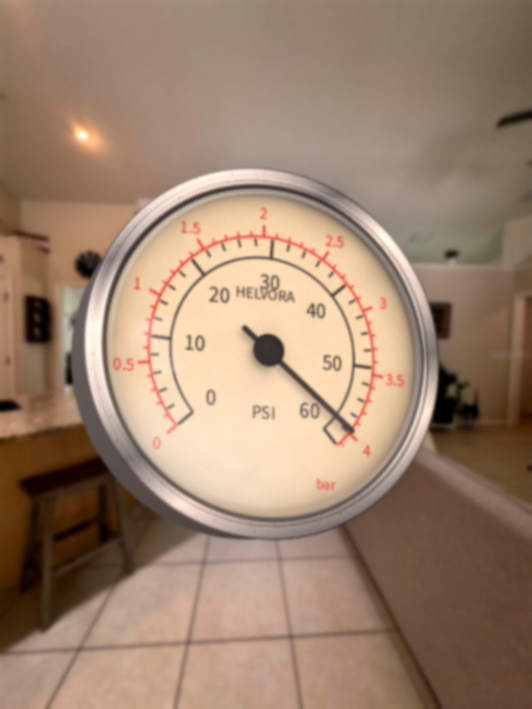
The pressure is value=58 unit=psi
